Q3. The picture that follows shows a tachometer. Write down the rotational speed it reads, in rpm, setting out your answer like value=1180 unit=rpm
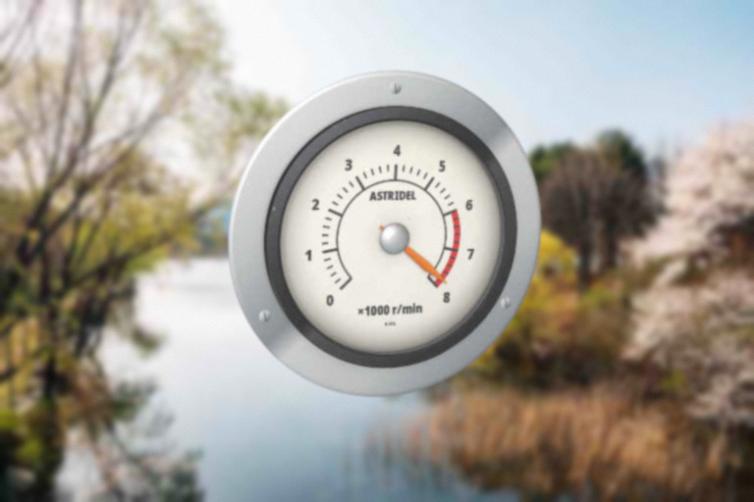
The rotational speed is value=7800 unit=rpm
